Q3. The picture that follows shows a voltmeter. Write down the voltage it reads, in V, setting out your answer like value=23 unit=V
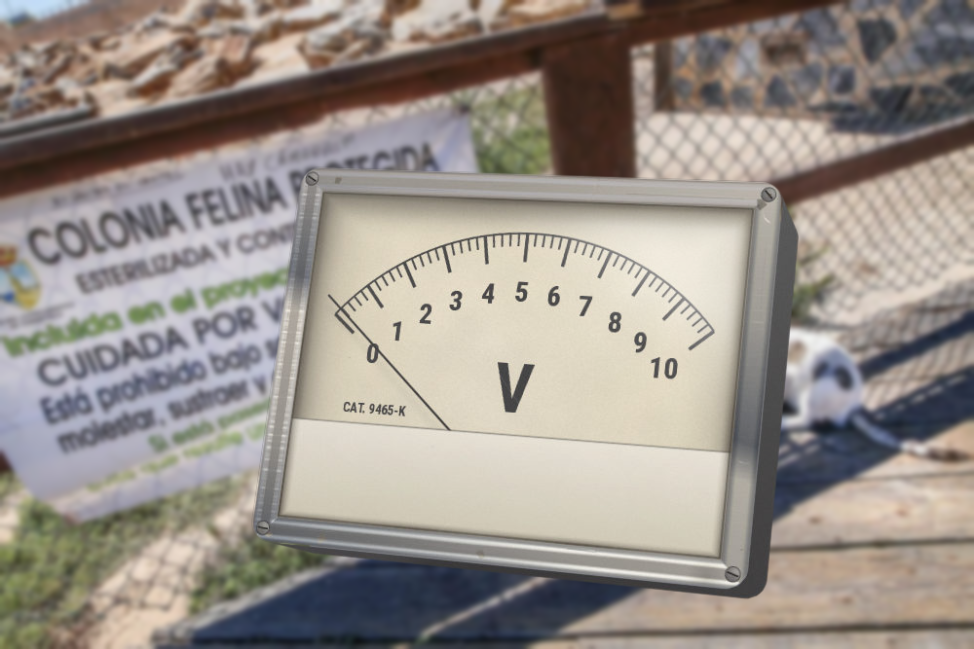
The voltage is value=0.2 unit=V
